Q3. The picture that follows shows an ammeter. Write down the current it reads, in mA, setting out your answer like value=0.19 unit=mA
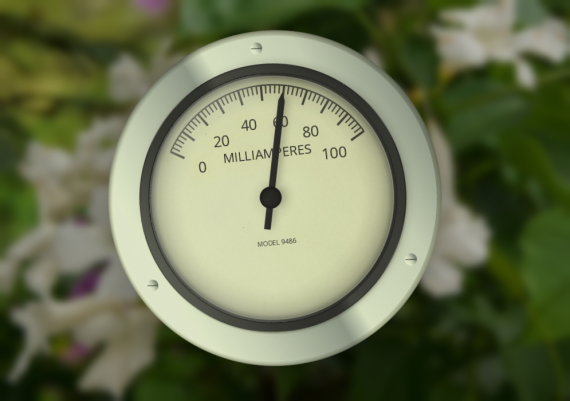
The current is value=60 unit=mA
